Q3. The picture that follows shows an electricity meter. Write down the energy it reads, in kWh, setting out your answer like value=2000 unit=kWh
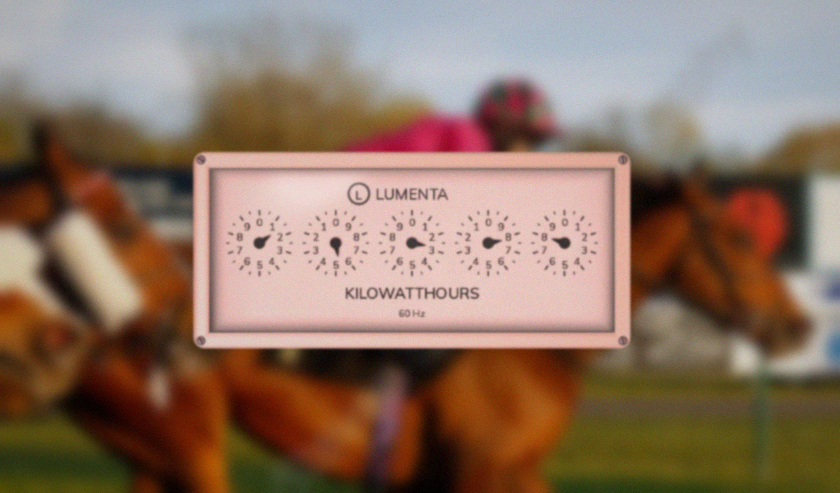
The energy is value=15278 unit=kWh
